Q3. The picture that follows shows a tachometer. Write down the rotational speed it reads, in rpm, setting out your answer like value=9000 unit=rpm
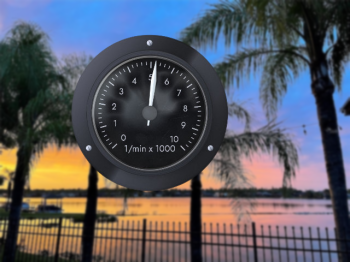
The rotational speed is value=5200 unit=rpm
